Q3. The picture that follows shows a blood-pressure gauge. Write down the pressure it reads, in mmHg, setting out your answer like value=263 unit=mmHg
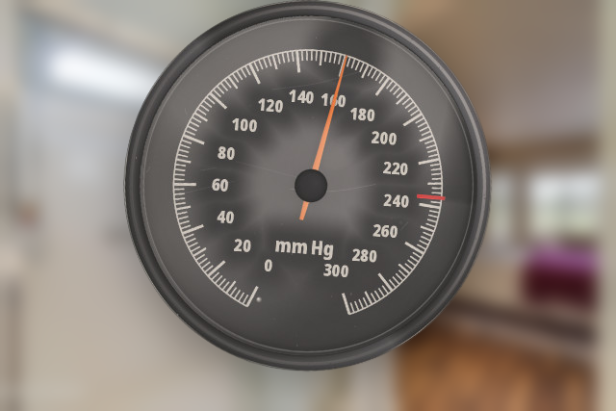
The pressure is value=160 unit=mmHg
